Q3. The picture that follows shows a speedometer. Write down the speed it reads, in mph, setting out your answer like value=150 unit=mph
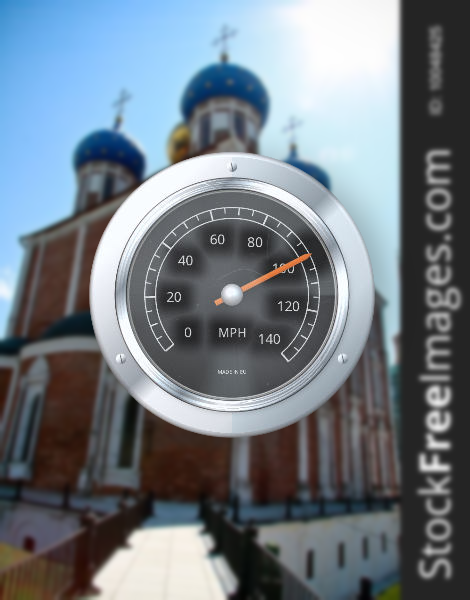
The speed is value=100 unit=mph
